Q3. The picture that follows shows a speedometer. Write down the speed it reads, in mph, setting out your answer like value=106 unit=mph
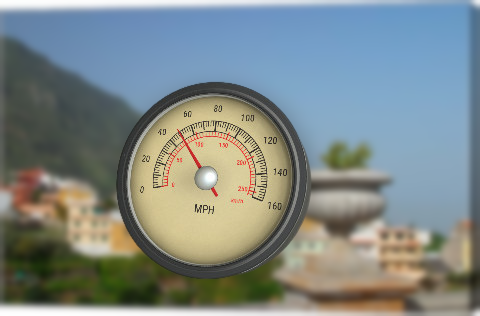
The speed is value=50 unit=mph
